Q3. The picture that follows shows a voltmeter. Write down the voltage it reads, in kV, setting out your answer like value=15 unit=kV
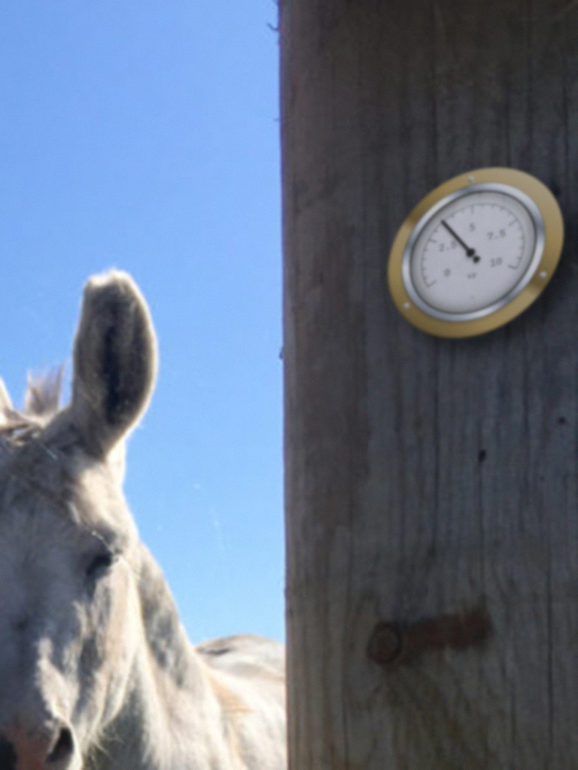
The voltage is value=3.5 unit=kV
